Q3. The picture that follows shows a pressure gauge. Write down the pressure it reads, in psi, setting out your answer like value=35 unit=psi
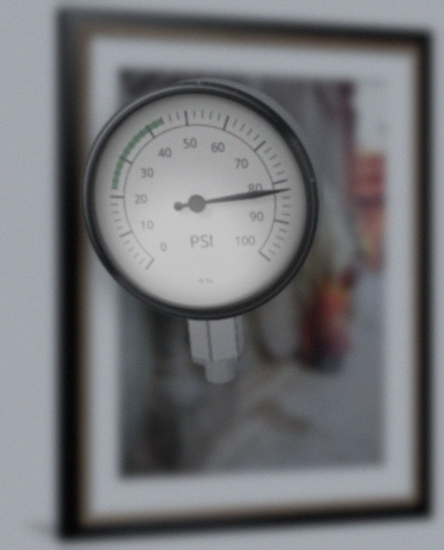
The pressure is value=82 unit=psi
